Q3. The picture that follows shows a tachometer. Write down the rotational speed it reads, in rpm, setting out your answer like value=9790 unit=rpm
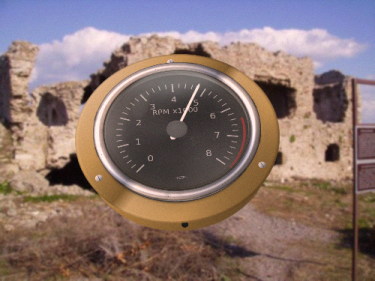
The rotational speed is value=4800 unit=rpm
